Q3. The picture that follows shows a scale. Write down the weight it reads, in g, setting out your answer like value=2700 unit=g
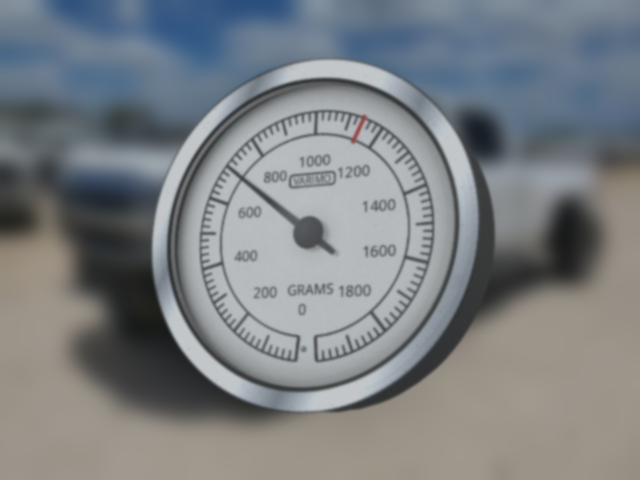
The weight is value=700 unit=g
